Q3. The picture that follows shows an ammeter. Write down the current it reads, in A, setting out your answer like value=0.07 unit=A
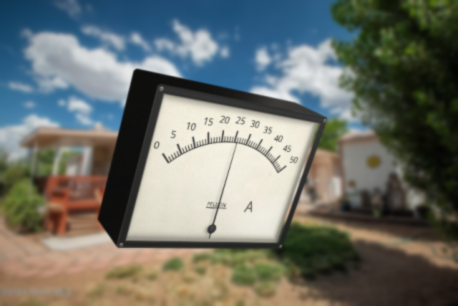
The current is value=25 unit=A
